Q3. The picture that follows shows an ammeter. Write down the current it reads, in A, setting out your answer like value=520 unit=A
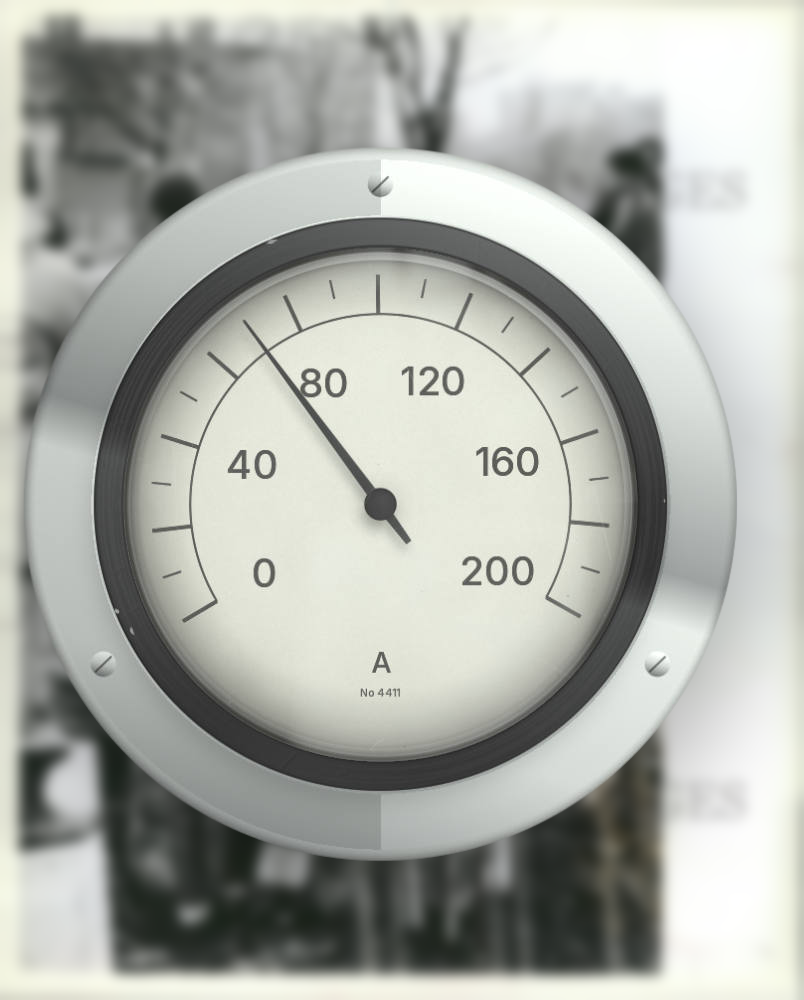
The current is value=70 unit=A
